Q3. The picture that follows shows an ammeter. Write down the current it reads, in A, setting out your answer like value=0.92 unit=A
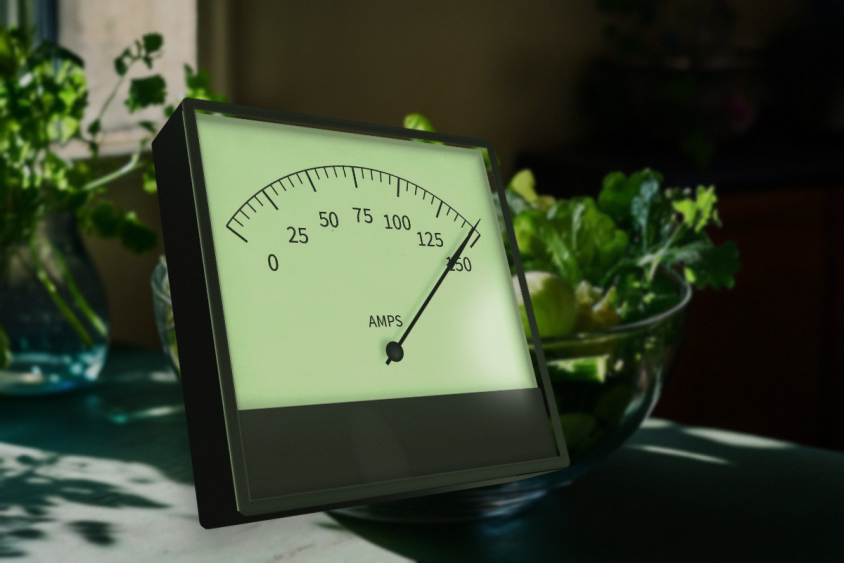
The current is value=145 unit=A
